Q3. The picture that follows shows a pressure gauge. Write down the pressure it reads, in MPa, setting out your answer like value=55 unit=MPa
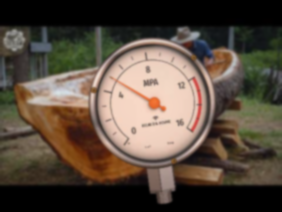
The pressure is value=5 unit=MPa
